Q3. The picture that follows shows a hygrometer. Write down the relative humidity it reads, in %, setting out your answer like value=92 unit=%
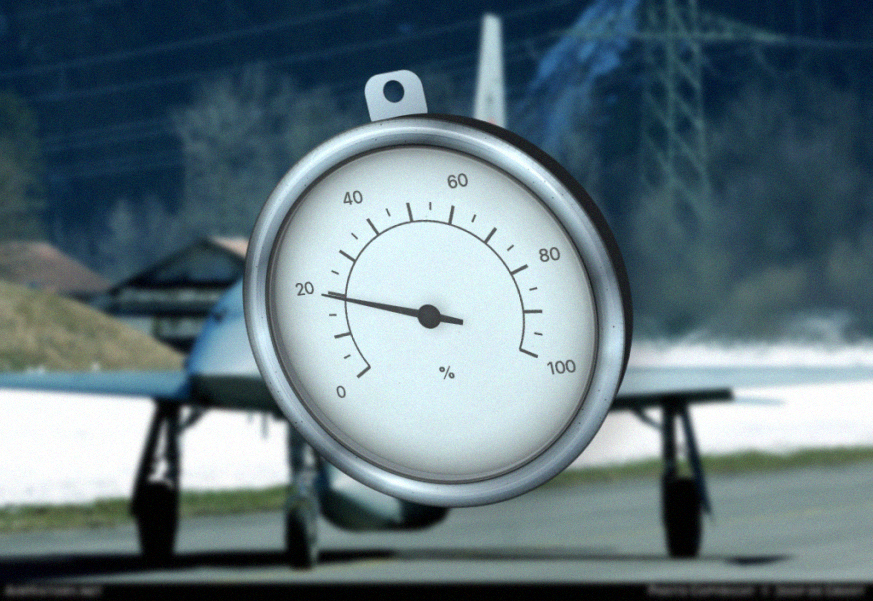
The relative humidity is value=20 unit=%
